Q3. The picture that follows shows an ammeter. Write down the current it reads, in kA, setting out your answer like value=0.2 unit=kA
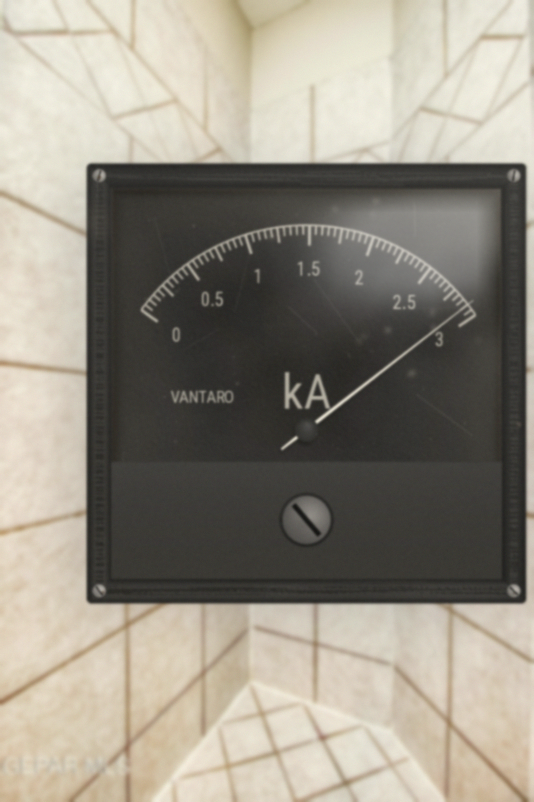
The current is value=2.9 unit=kA
